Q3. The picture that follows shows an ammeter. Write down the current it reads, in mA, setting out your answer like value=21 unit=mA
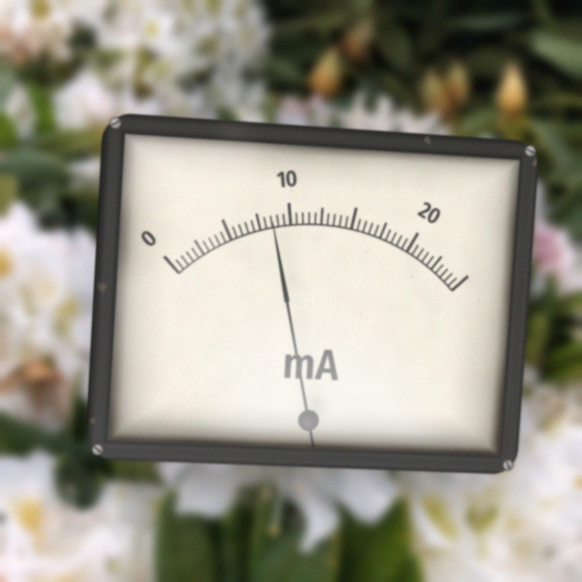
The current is value=8.5 unit=mA
